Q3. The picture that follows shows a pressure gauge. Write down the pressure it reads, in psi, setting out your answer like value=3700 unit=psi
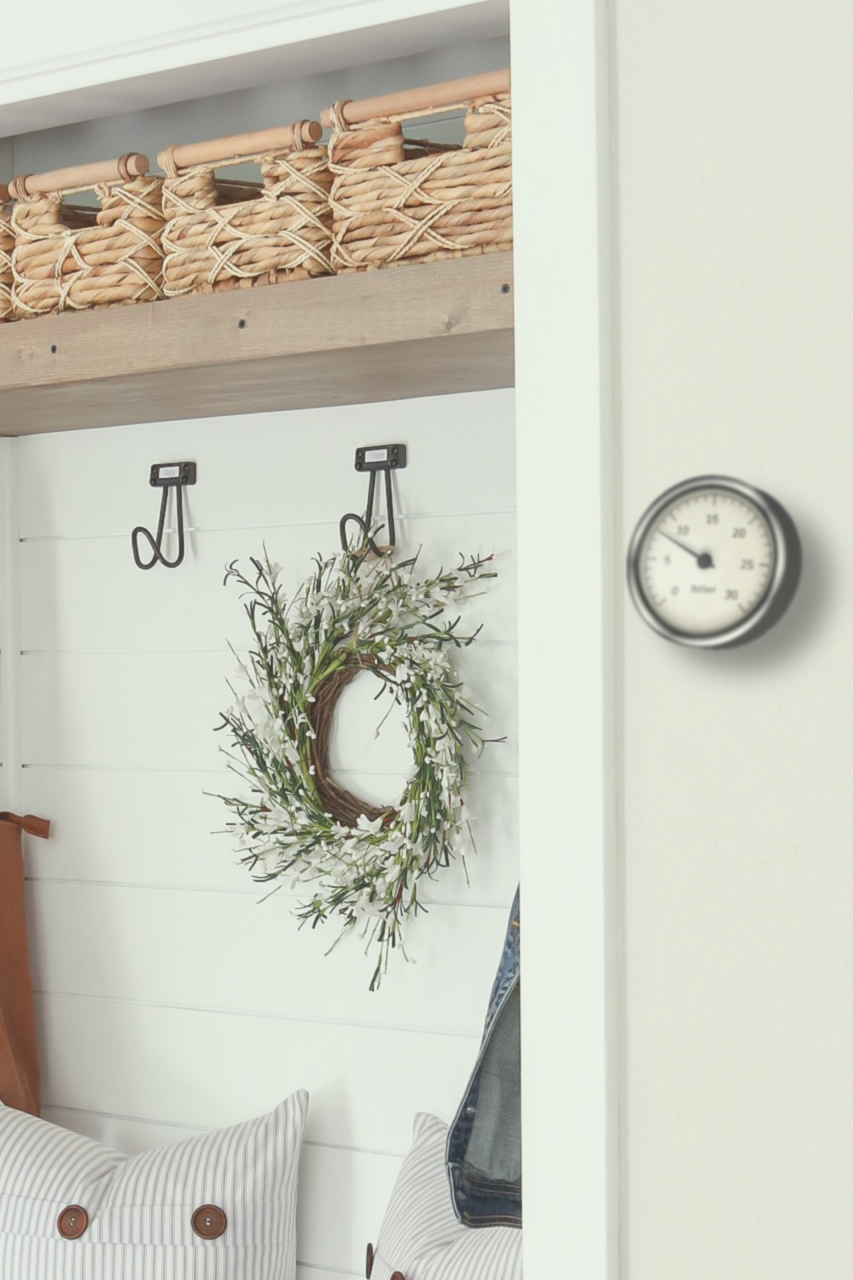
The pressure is value=8 unit=psi
